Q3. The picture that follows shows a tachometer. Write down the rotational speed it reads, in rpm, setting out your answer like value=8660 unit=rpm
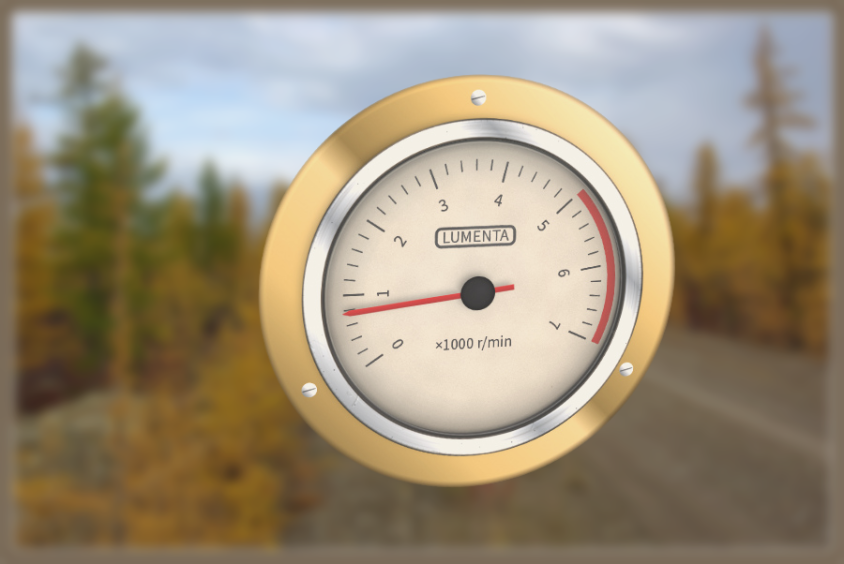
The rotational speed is value=800 unit=rpm
